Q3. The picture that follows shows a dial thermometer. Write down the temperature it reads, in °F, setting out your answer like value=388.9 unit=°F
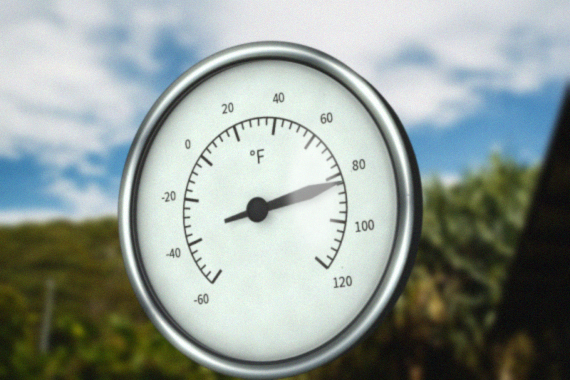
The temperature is value=84 unit=°F
